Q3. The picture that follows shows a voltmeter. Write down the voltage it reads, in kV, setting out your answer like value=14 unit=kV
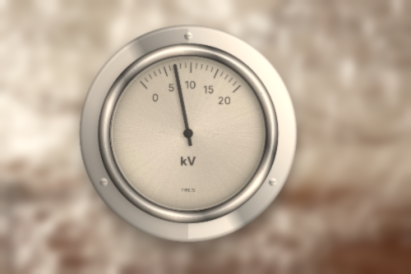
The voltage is value=7 unit=kV
